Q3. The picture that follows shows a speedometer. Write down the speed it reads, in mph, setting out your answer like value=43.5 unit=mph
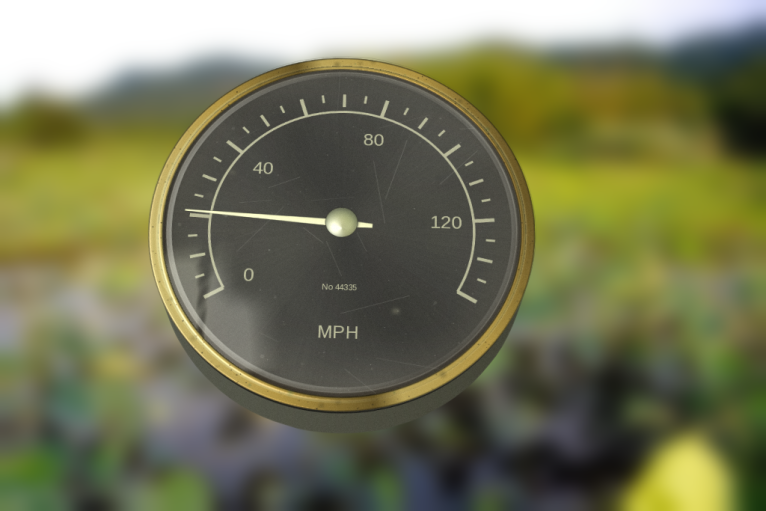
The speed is value=20 unit=mph
